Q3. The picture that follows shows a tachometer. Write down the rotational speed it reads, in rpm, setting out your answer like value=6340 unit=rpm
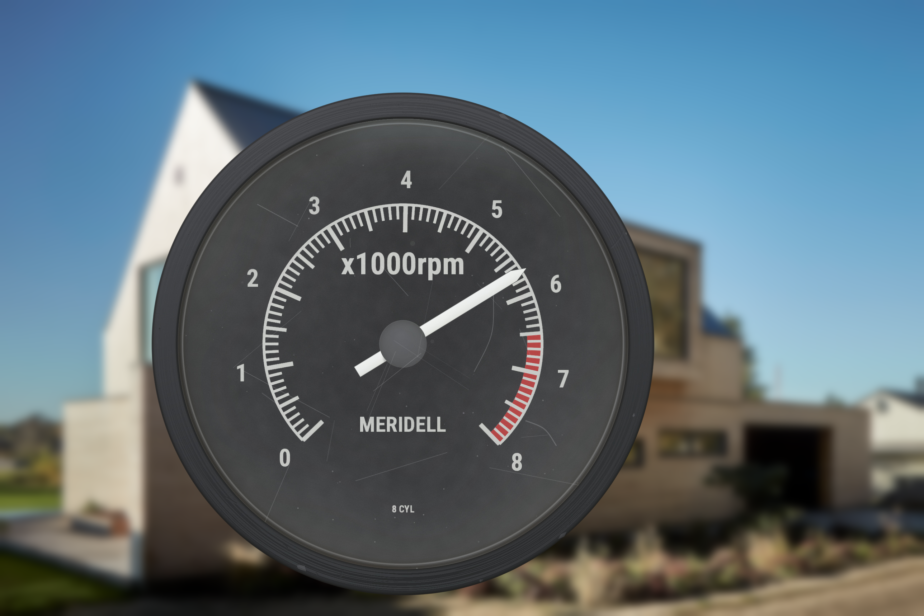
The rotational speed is value=5700 unit=rpm
